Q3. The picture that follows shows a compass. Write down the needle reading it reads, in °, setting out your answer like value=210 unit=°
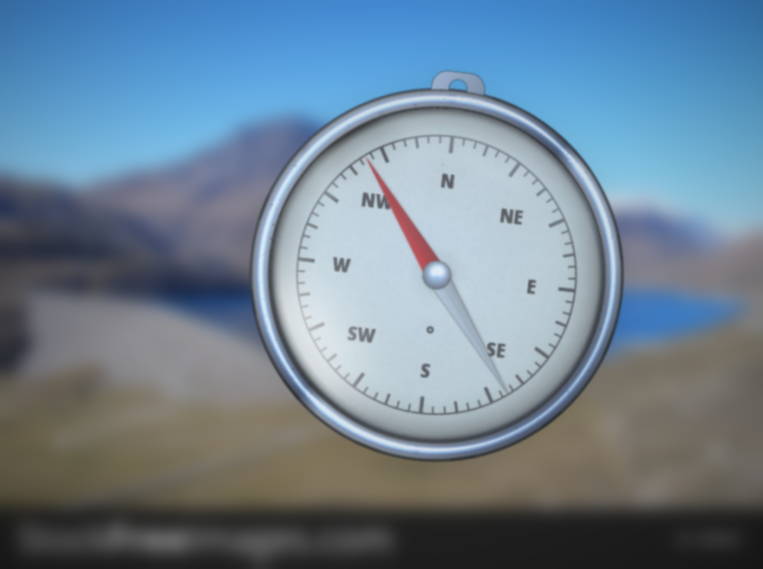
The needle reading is value=322.5 unit=°
